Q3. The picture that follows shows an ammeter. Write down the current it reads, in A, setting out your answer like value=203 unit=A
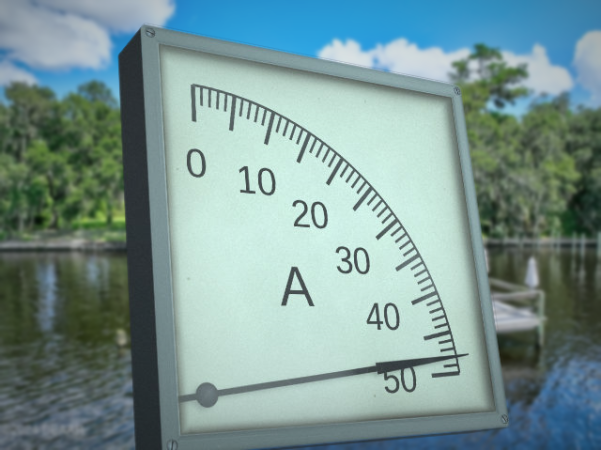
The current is value=48 unit=A
